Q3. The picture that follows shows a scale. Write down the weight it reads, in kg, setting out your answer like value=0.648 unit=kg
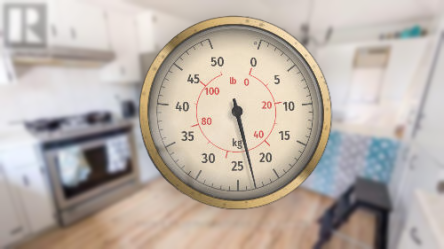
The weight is value=23 unit=kg
